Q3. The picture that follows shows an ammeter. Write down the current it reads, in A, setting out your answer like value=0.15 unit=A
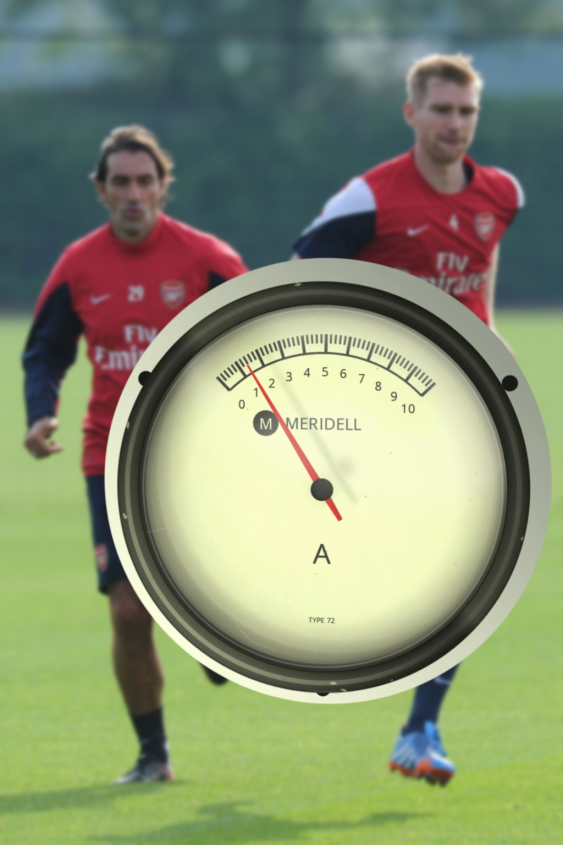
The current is value=1.4 unit=A
